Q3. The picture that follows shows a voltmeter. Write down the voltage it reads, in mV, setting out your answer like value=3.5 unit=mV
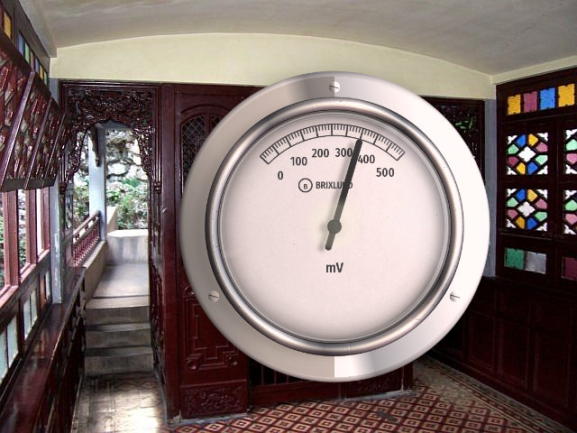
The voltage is value=350 unit=mV
